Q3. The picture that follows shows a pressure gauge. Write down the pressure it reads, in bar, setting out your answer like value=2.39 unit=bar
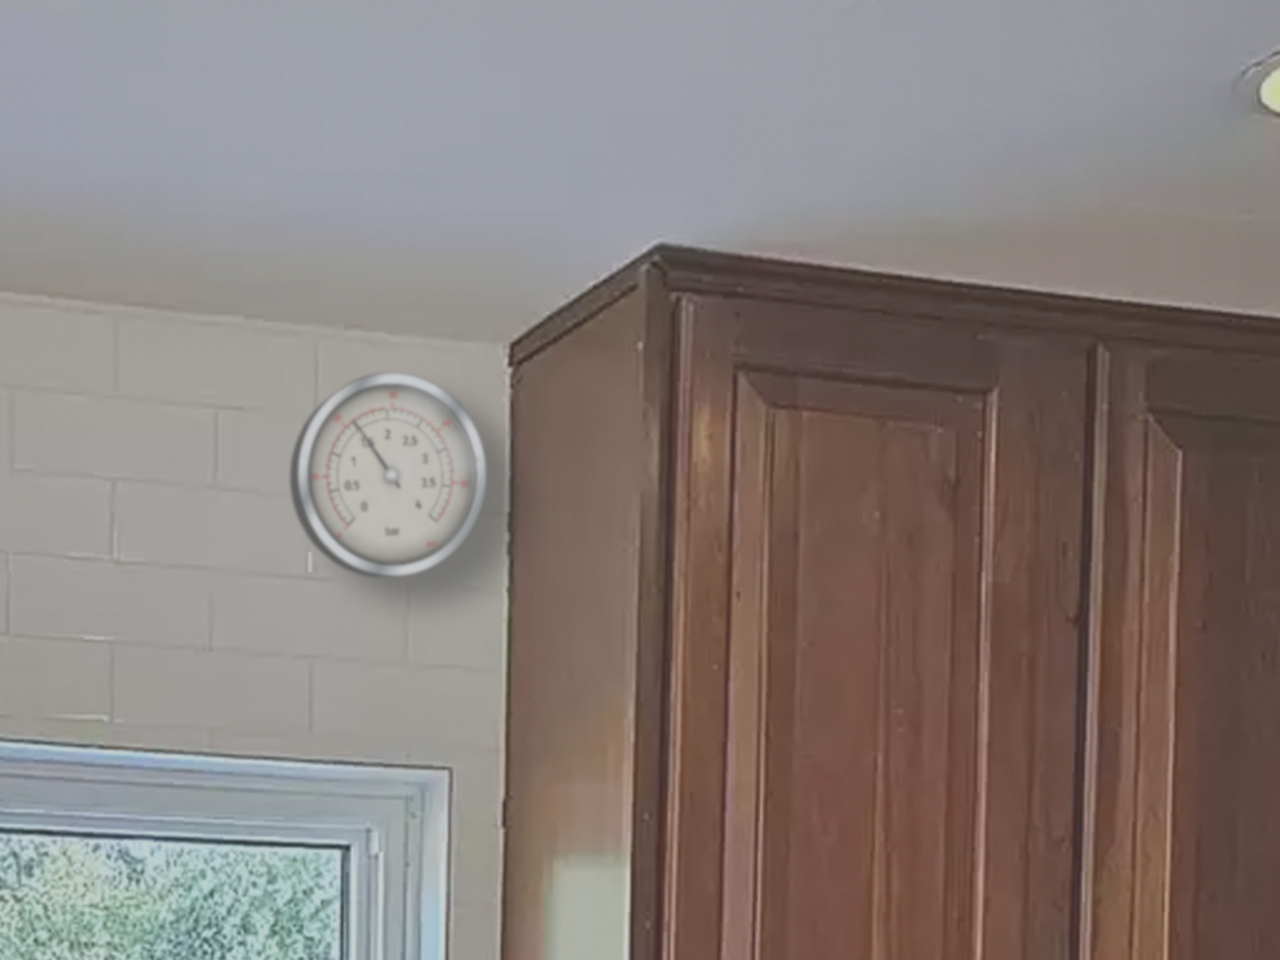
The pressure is value=1.5 unit=bar
